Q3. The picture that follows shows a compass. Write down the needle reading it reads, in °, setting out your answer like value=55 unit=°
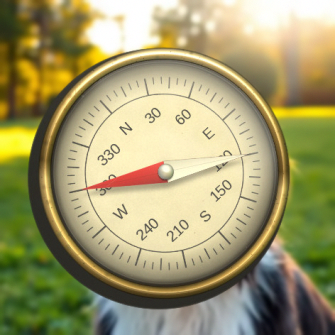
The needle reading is value=300 unit=°
